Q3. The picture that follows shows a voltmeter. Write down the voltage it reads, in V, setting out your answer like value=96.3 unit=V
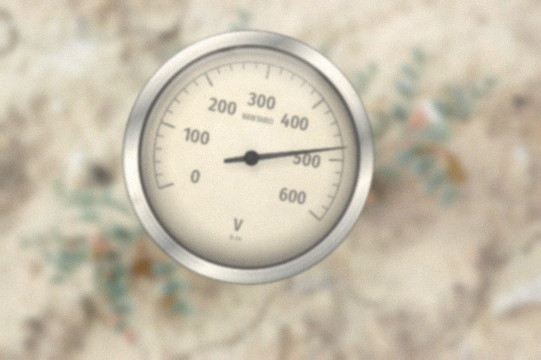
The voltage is value=480 unit=V
